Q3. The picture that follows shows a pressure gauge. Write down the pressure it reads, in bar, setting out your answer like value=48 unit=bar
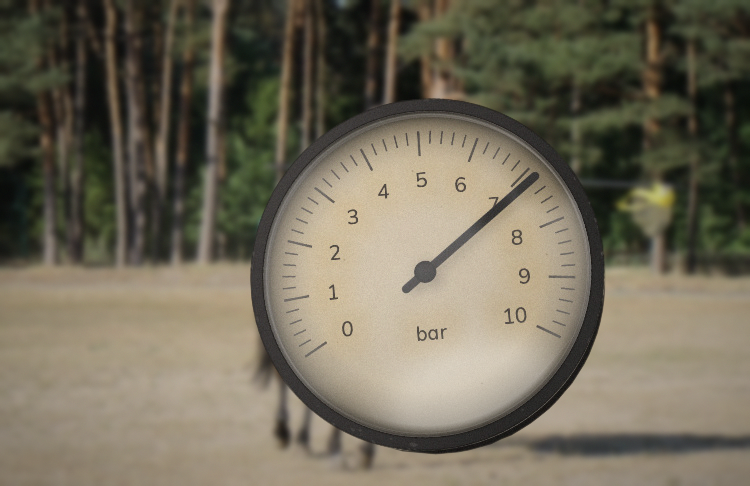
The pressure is value=7.2 unit=bar
